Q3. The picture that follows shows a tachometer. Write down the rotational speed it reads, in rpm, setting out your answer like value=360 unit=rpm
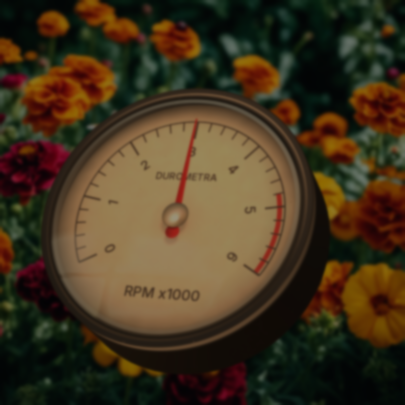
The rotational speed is value=3000 unit=rpm
